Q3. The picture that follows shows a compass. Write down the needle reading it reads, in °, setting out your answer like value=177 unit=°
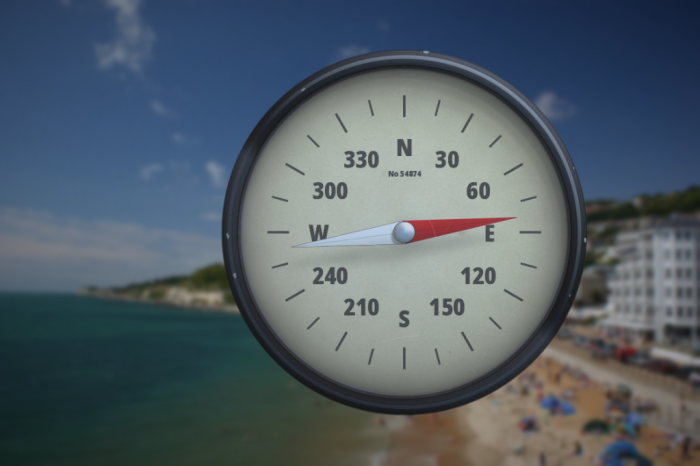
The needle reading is value=82.5 unit=°
